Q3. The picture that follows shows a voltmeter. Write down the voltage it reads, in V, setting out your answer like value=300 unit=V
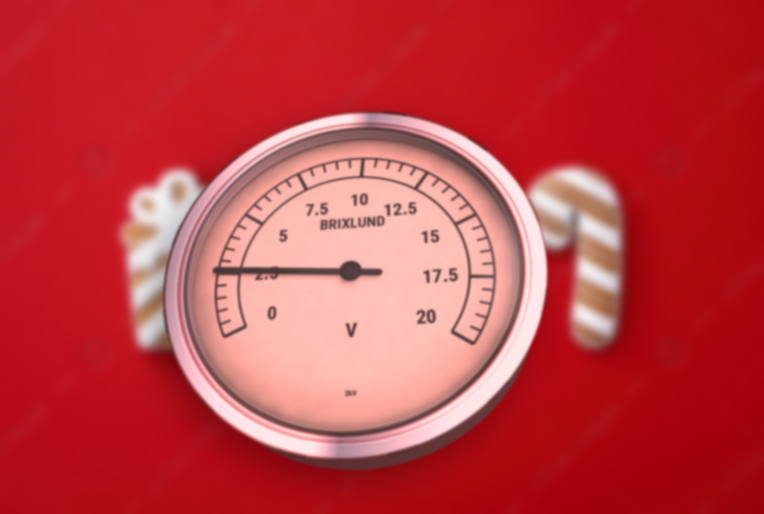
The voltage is value=2.5 unit=V
